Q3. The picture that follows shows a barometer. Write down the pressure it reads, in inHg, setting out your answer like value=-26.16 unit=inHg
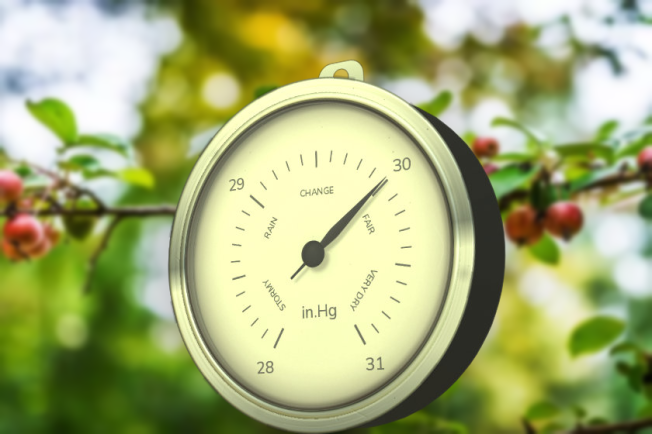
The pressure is value=30 unit=inHg
